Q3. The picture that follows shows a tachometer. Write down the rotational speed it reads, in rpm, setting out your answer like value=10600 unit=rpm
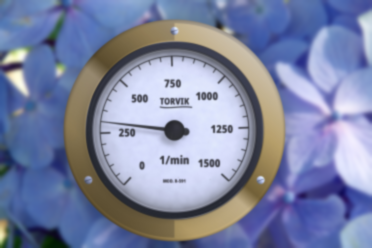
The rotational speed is value=300 unit=rpm
